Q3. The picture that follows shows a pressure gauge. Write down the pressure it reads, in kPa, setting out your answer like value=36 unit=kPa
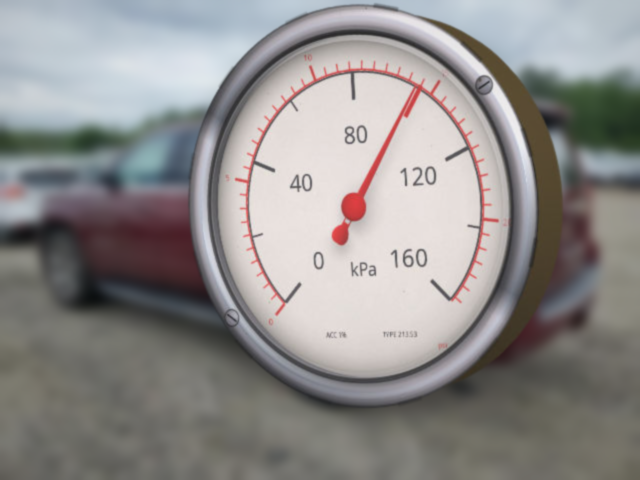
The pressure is value=100 unit=kPa
